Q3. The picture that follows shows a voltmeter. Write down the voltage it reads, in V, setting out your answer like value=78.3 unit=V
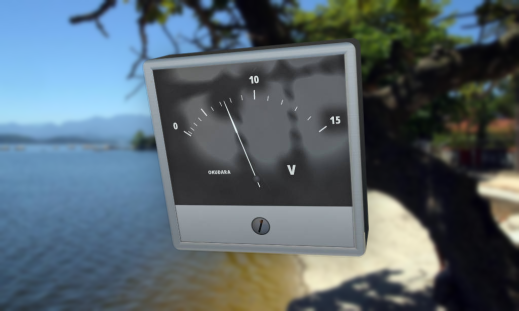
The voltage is value=7.5 unit=V
